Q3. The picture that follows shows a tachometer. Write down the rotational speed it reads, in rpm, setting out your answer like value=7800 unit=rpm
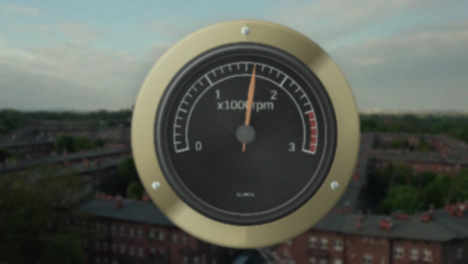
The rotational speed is value=1600 unit=rpm
